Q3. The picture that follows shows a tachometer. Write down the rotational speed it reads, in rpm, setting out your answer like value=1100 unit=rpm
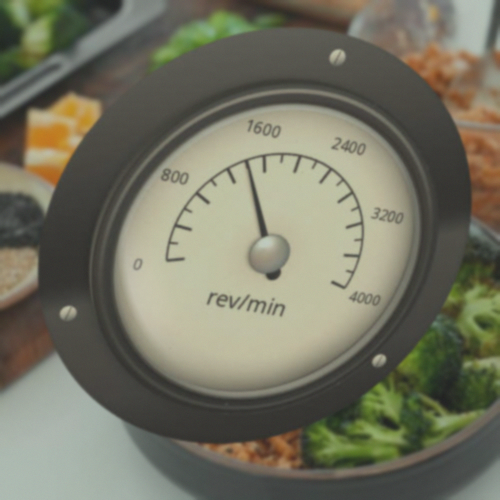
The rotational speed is value=1400 unit=rpm
